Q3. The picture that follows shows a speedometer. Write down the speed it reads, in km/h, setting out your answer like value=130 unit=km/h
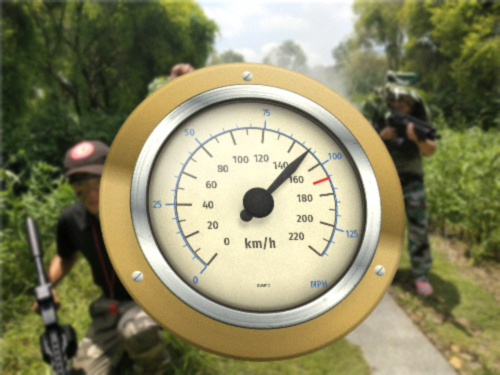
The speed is value=150 unit=km/h
